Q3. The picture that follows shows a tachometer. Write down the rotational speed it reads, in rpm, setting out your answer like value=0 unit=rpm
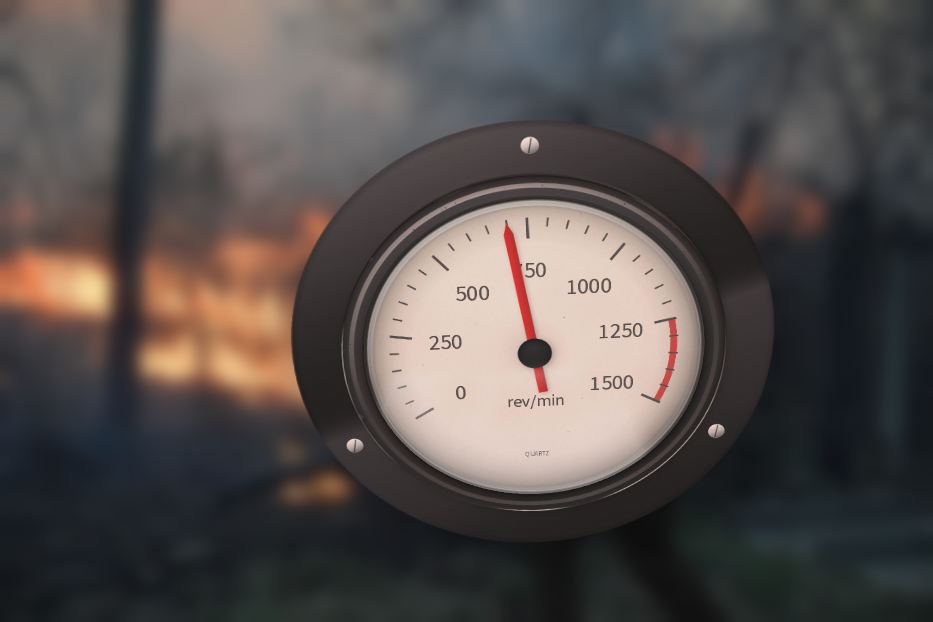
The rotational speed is value=700 unit=rpm
